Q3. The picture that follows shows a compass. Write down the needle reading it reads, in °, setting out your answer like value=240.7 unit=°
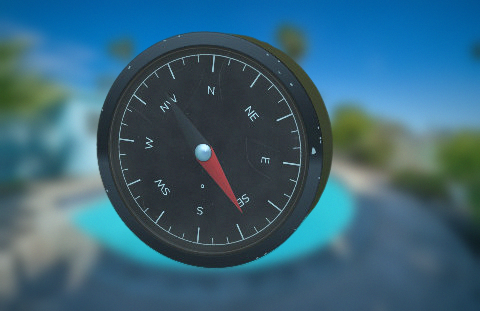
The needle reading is value=140 unit=°
